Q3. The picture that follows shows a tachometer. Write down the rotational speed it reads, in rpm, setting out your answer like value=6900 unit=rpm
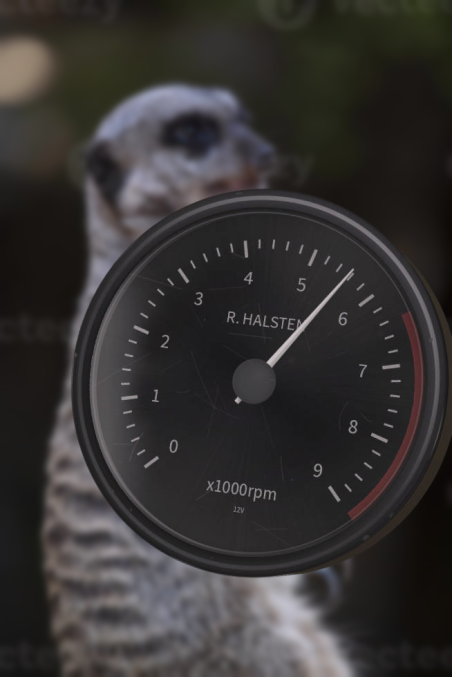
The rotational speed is value=5600 unit=rpm
